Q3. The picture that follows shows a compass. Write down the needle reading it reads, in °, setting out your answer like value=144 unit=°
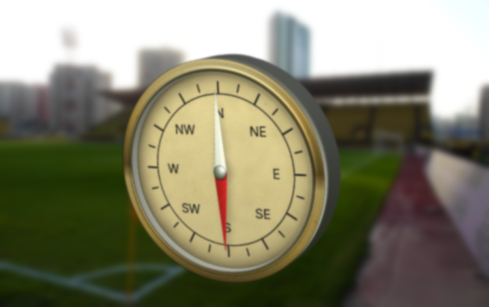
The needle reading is value=180 unit=°
